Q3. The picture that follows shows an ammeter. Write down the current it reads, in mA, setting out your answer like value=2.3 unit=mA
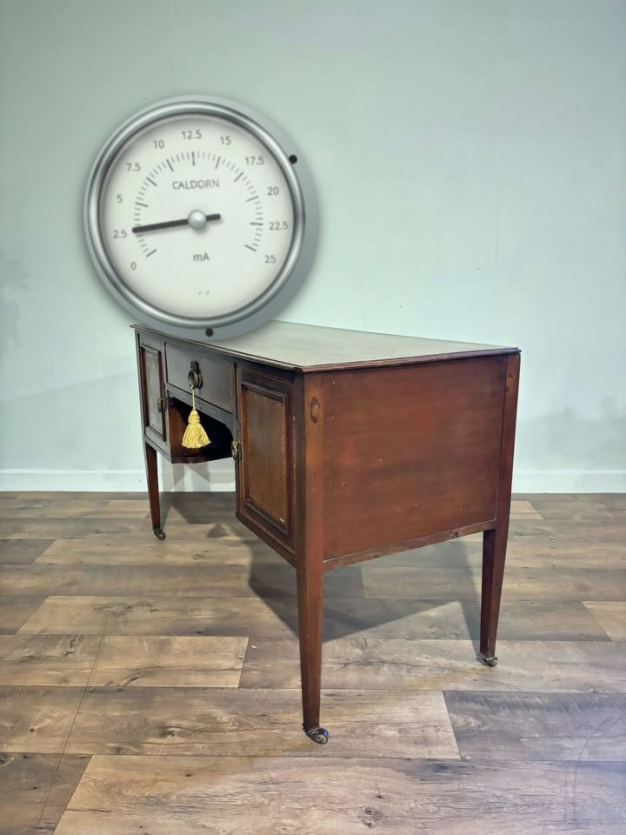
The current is value=2.5 unit=mA
